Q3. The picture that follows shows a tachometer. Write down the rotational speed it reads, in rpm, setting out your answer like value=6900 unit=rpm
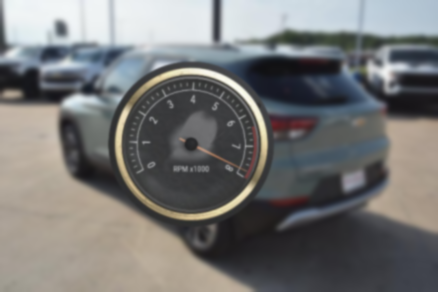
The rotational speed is value=7800 unit=rpm
